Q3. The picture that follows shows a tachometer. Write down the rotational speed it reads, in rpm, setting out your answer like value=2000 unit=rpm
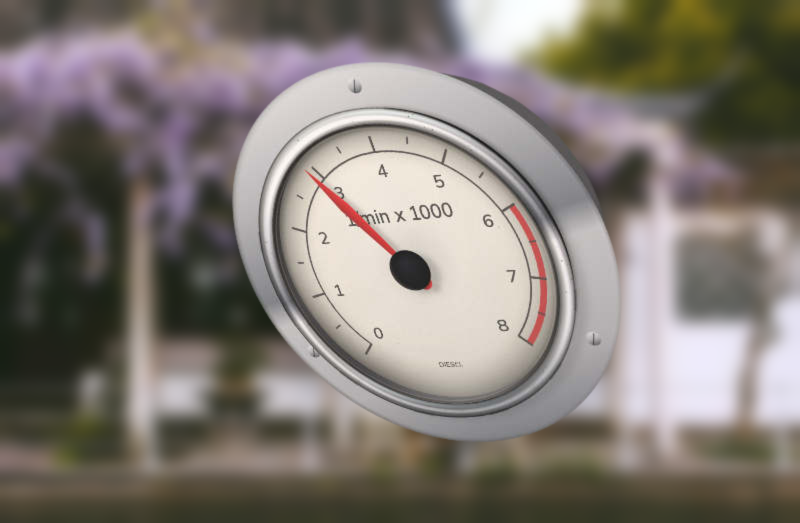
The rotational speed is value=3000 unit=rpm
